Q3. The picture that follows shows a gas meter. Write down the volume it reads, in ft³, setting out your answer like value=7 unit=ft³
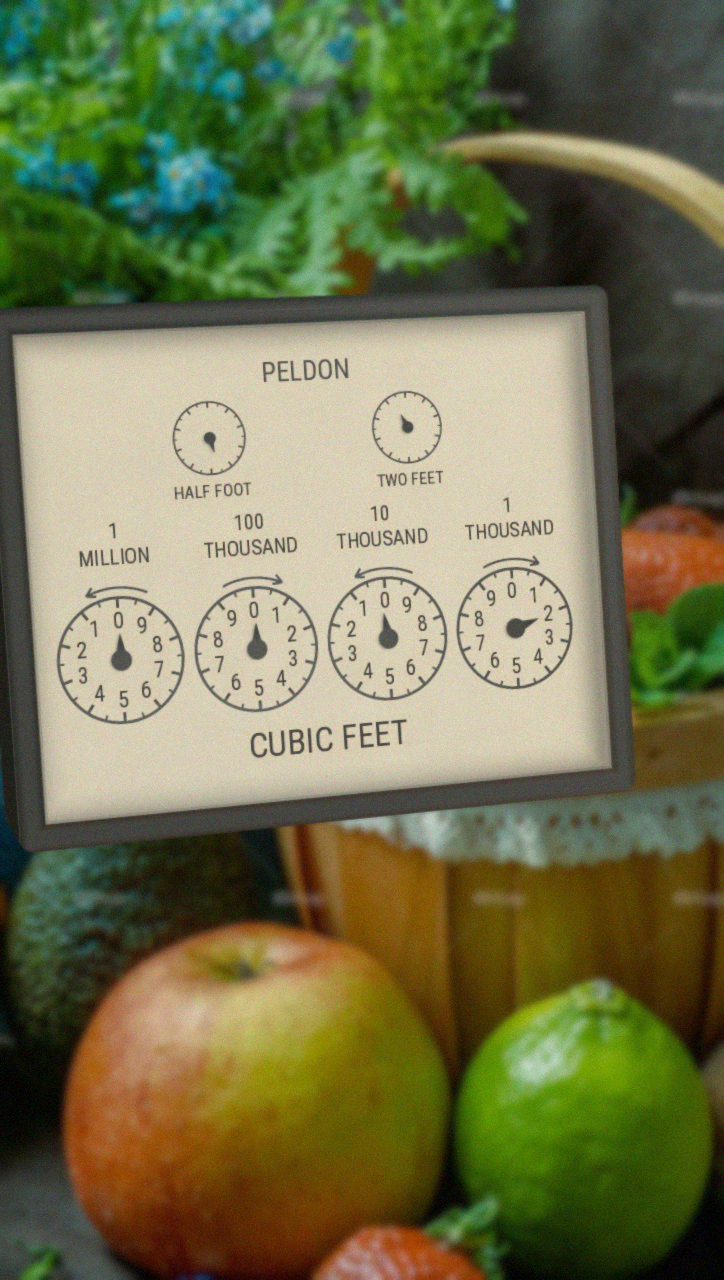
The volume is value=200 unit=ft³
